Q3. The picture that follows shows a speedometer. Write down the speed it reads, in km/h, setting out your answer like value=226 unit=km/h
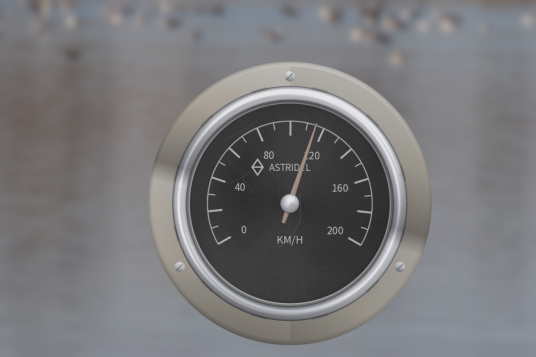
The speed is value=115 unit=km/h
